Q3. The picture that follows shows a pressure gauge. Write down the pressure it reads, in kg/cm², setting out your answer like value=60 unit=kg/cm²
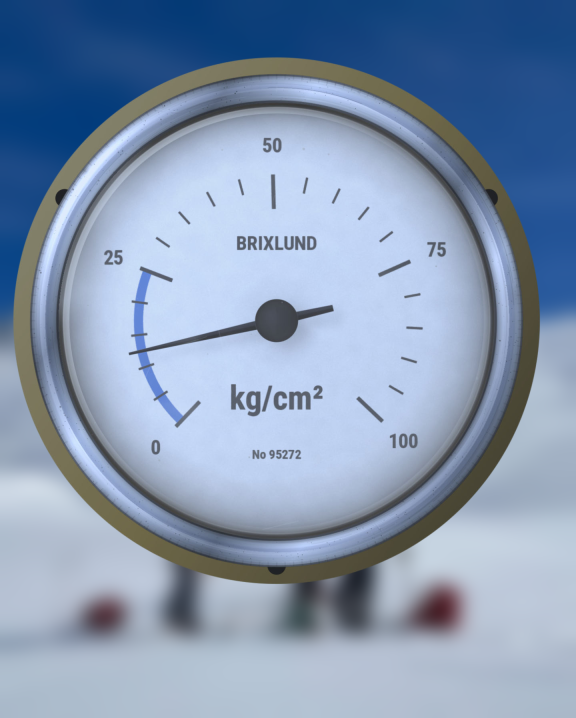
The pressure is value=12.5 unit=kg/cm²
